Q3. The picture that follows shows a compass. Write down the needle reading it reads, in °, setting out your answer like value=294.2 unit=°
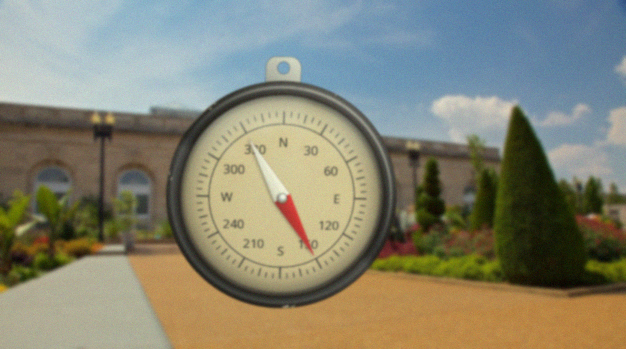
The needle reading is value=150 unit=°
